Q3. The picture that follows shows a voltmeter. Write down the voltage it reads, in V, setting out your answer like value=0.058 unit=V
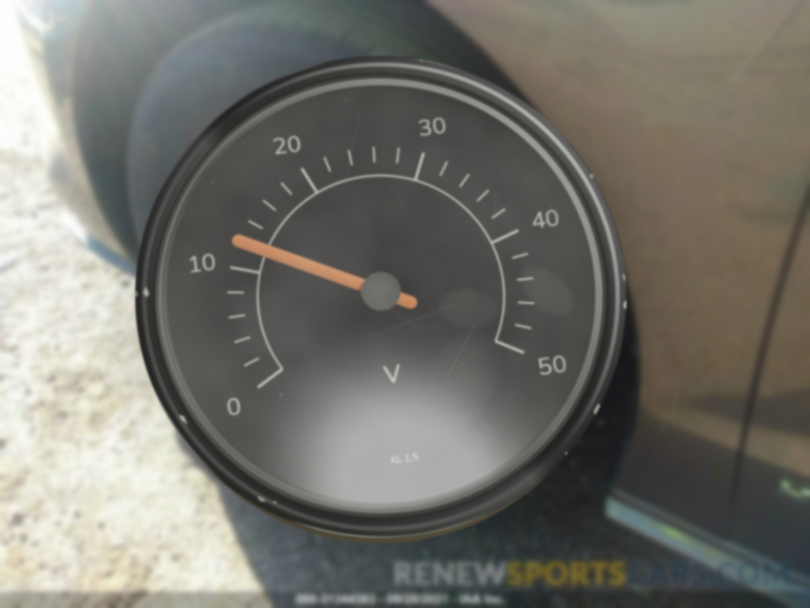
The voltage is value=12 unit=V
